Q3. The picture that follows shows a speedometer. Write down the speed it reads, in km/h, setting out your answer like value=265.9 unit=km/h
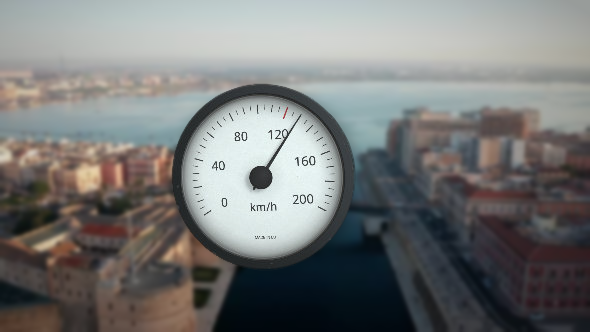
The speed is value=130 unit=km/h
